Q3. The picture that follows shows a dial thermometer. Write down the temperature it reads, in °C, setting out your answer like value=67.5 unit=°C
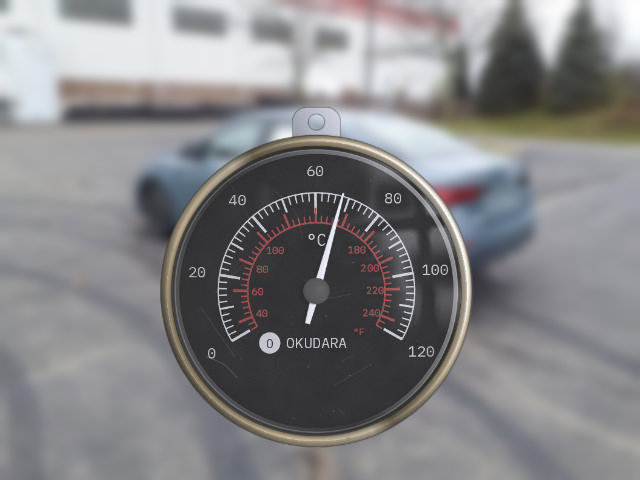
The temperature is value=68 unit=°C
